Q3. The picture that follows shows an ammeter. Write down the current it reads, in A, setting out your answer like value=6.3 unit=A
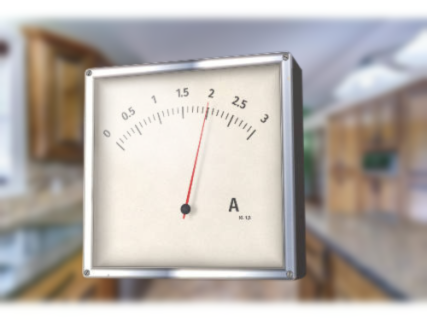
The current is value=2 unit=A
